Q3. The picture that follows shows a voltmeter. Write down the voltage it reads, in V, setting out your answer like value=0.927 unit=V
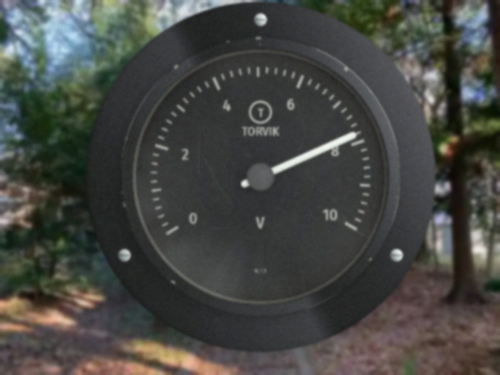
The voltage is value=7.8 unit=V
